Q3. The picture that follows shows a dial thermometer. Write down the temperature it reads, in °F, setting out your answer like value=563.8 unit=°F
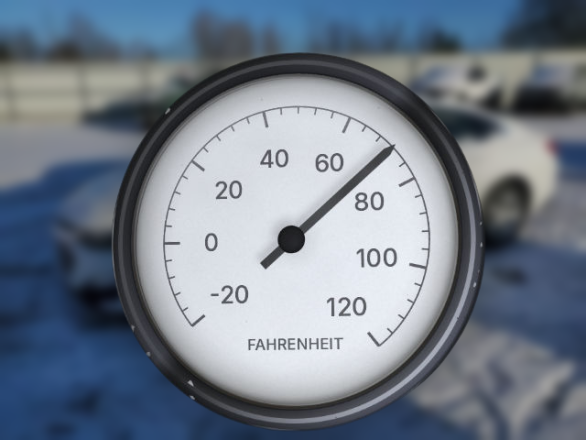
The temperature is value=72 unit=°F
